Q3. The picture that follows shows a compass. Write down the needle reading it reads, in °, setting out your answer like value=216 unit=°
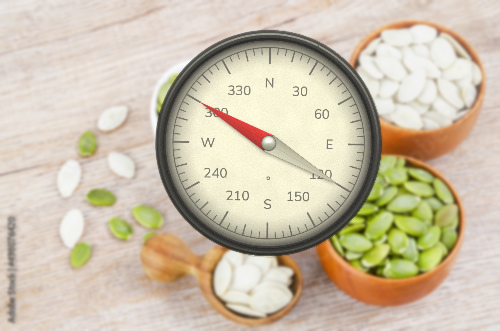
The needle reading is value=300 unit=°
